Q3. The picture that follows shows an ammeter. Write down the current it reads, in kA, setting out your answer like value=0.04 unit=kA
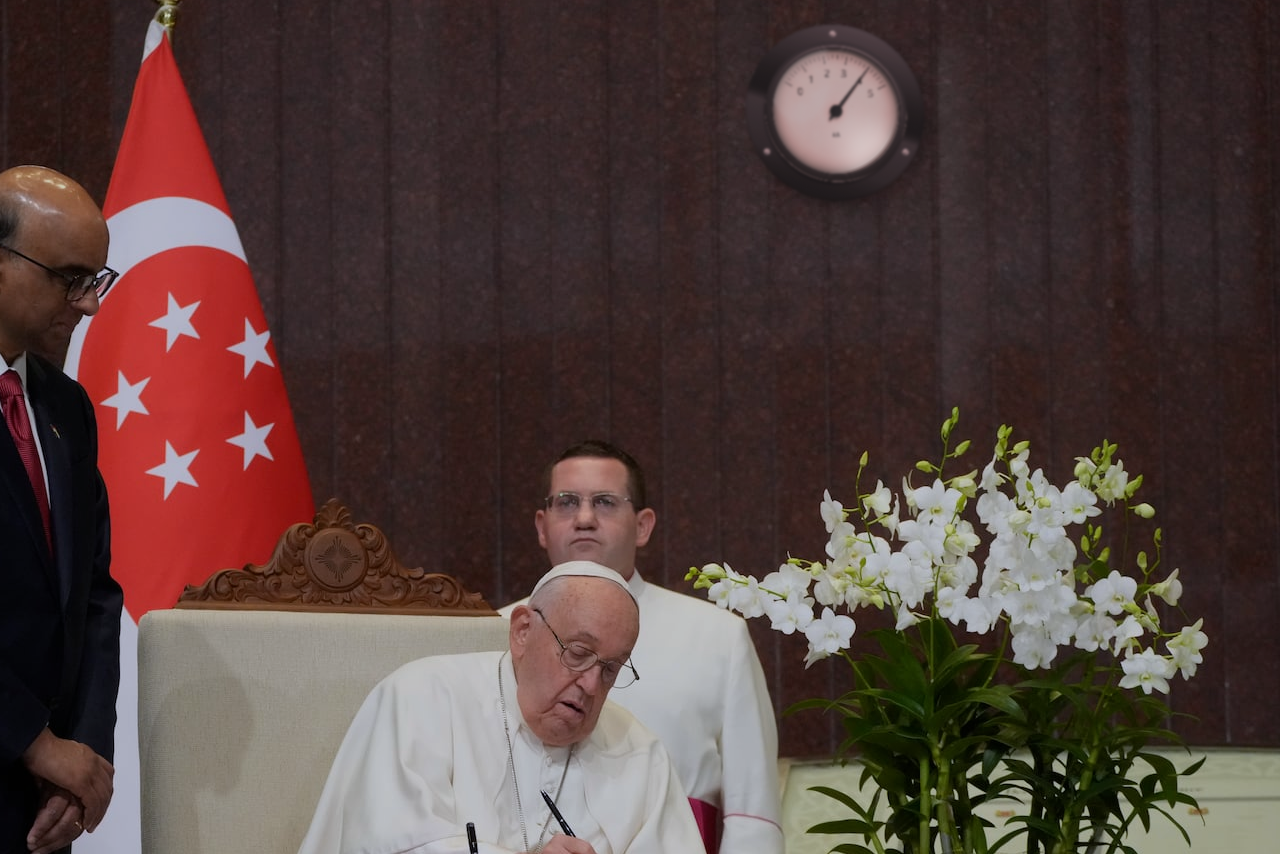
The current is value=4 unit=kA
